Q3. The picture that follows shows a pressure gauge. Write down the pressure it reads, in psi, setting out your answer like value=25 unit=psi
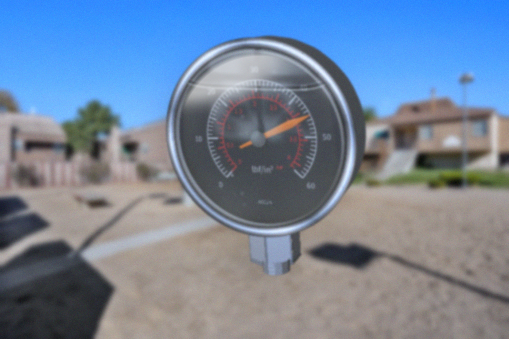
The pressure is value=45 unit=psi
